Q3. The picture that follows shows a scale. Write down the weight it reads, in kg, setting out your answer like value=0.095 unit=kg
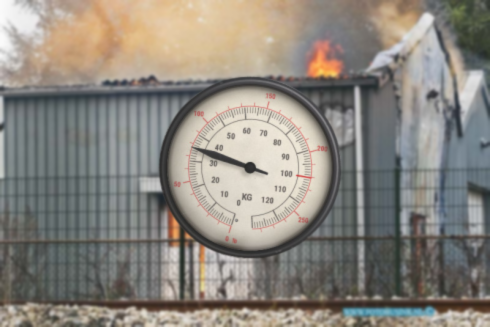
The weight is value=35 unit=kg
